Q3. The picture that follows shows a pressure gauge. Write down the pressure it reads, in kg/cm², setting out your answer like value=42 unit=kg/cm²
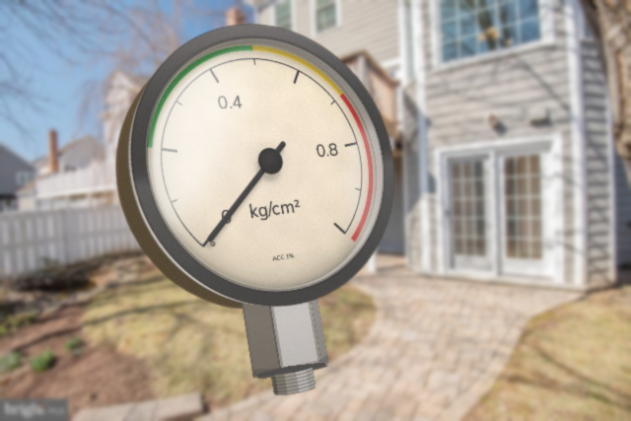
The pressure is value=0 unit=kg/cm²
